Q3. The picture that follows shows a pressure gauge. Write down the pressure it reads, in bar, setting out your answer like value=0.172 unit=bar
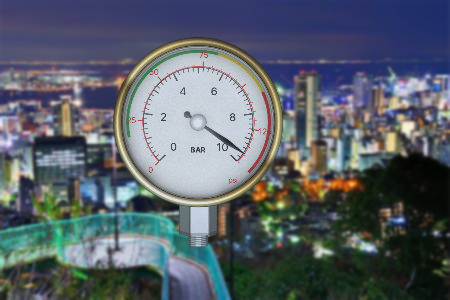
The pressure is value=9.6 unit=bar
